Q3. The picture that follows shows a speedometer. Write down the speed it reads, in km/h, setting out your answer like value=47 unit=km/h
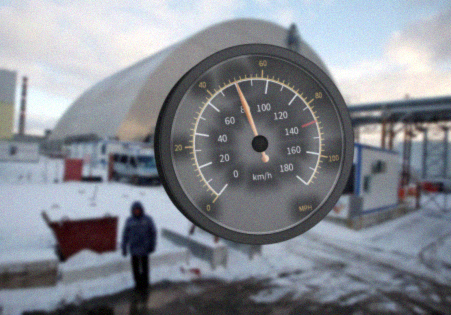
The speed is value=80 unit=km/h
